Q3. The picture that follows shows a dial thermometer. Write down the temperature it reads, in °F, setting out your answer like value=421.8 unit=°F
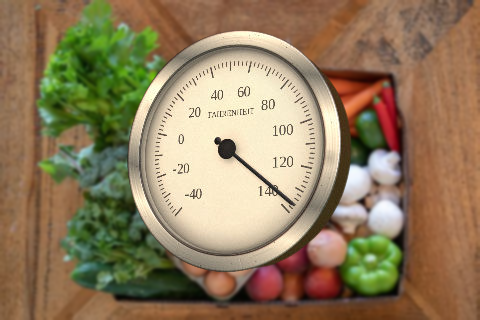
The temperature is value=136 unit=°F
